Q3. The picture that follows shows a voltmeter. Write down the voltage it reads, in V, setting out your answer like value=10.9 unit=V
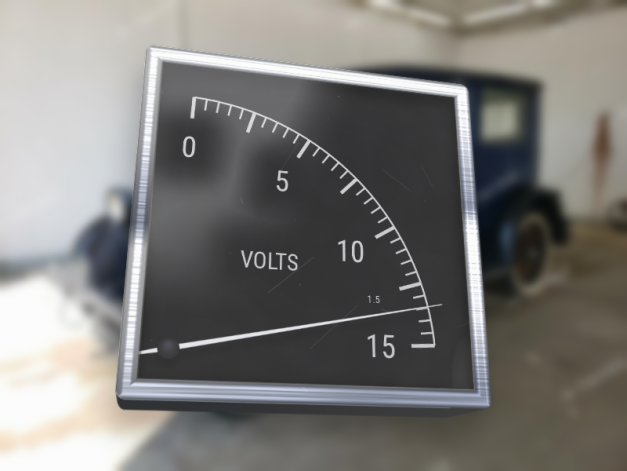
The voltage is value=13.5 unit=V
